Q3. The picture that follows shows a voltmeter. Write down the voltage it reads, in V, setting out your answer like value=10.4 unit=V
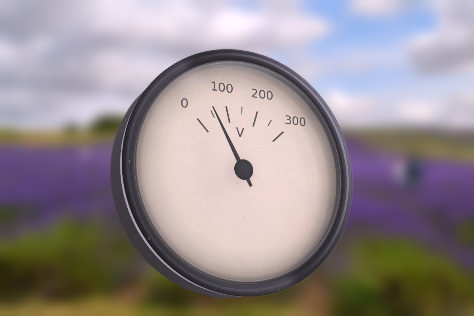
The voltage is value=50 unit=V
